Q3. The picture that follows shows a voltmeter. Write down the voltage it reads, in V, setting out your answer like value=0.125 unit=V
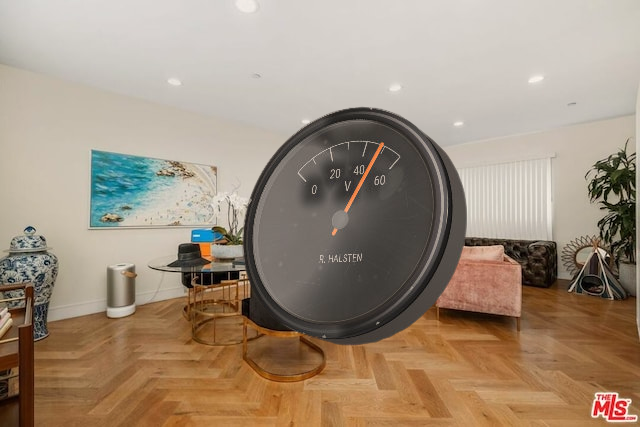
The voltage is value=50 unit=V
